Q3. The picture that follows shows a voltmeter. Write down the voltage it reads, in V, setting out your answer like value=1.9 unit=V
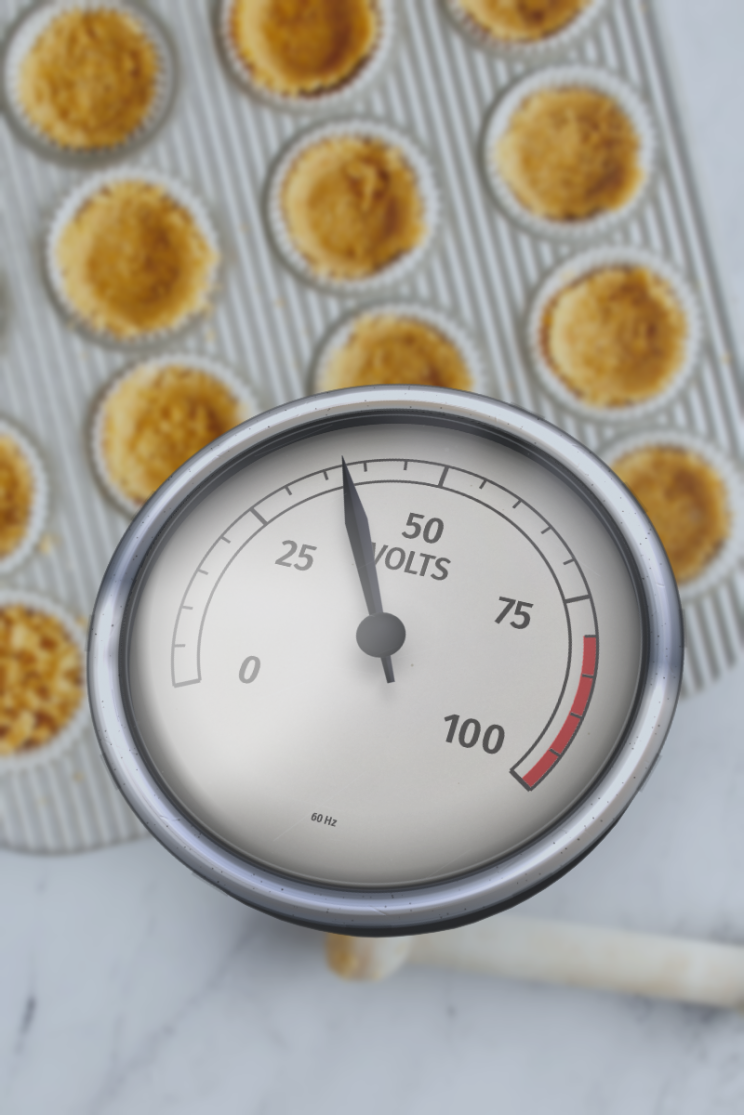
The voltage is value=37.5 unit=V
